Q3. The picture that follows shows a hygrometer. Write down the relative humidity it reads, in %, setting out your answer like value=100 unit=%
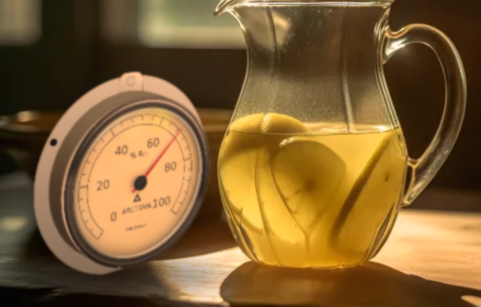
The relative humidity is value=68 unit=%
